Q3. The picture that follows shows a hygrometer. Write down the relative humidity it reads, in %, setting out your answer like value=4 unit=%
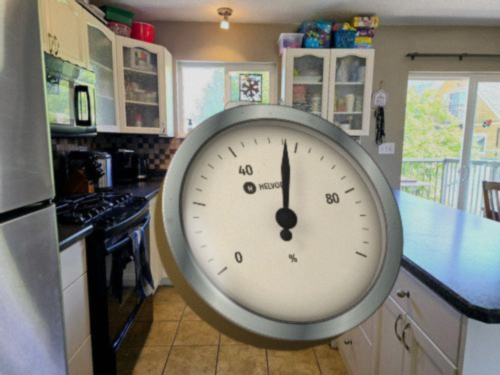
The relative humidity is value=56 unit=%
